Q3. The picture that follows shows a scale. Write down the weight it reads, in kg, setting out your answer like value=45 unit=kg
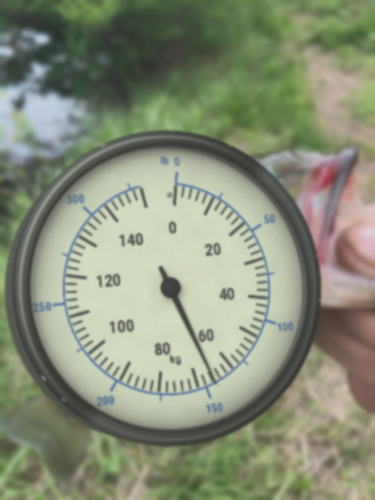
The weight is value=66 unit=kg
